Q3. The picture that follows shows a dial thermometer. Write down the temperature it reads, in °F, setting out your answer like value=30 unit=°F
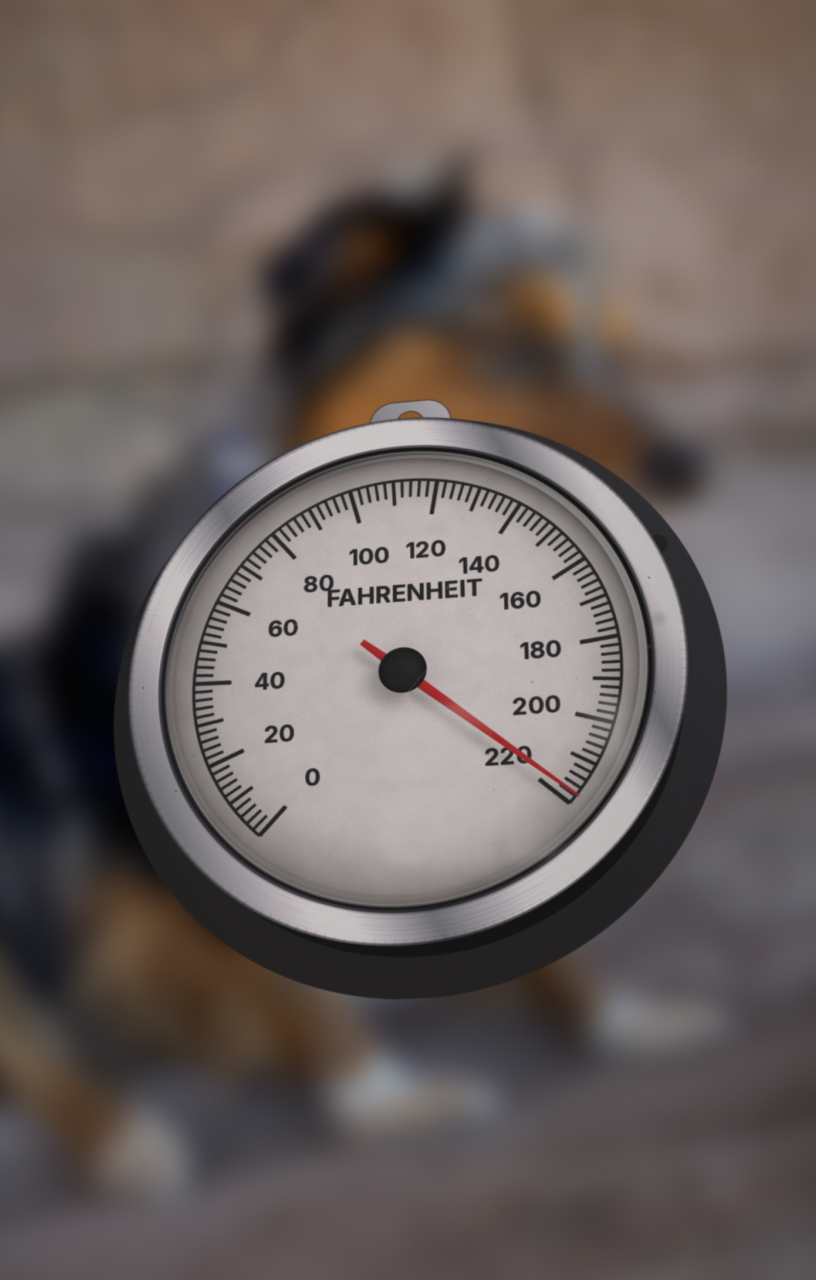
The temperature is value=218 unit=°F
